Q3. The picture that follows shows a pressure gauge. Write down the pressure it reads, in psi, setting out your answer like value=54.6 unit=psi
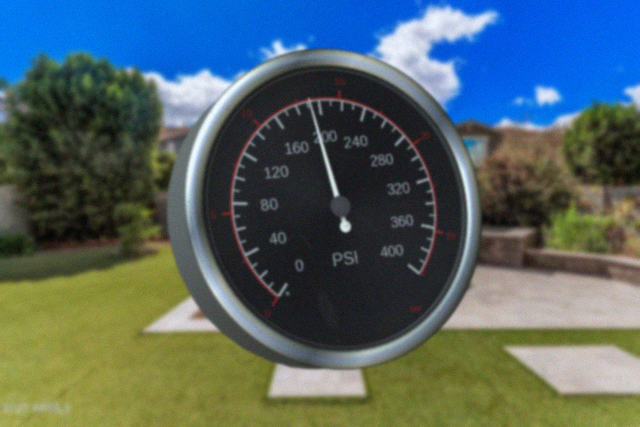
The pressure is value=190 unit=psi
